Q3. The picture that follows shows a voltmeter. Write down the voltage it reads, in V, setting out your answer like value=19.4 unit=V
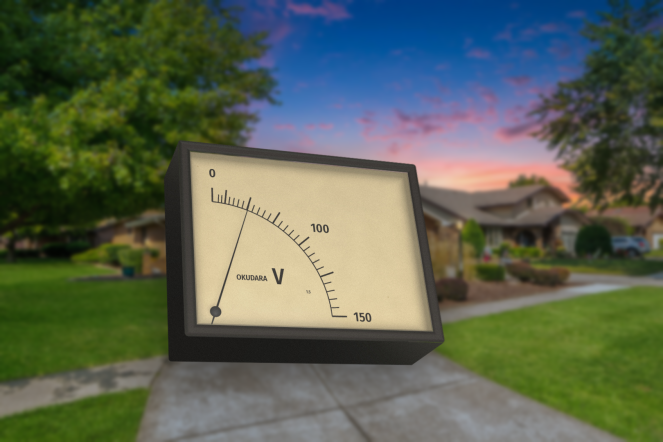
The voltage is value=50 unit=V
